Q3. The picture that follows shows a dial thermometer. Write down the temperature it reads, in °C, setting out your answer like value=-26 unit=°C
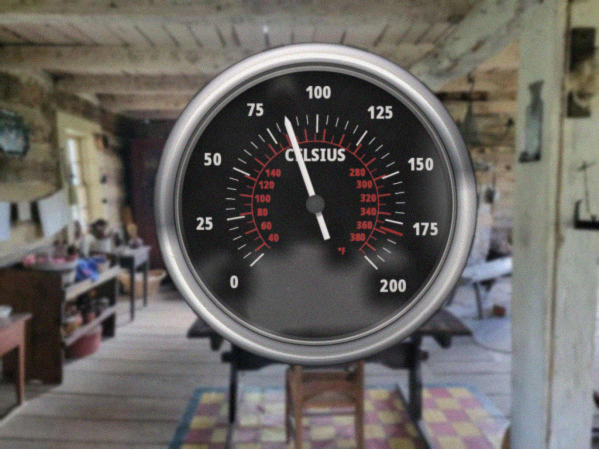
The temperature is value=85 unit=°C
